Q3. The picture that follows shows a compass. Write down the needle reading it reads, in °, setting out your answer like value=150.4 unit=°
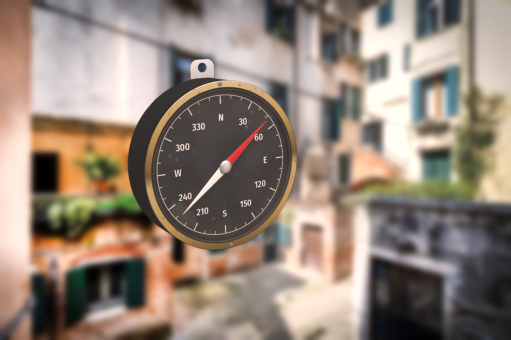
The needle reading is value=50 unit=°
